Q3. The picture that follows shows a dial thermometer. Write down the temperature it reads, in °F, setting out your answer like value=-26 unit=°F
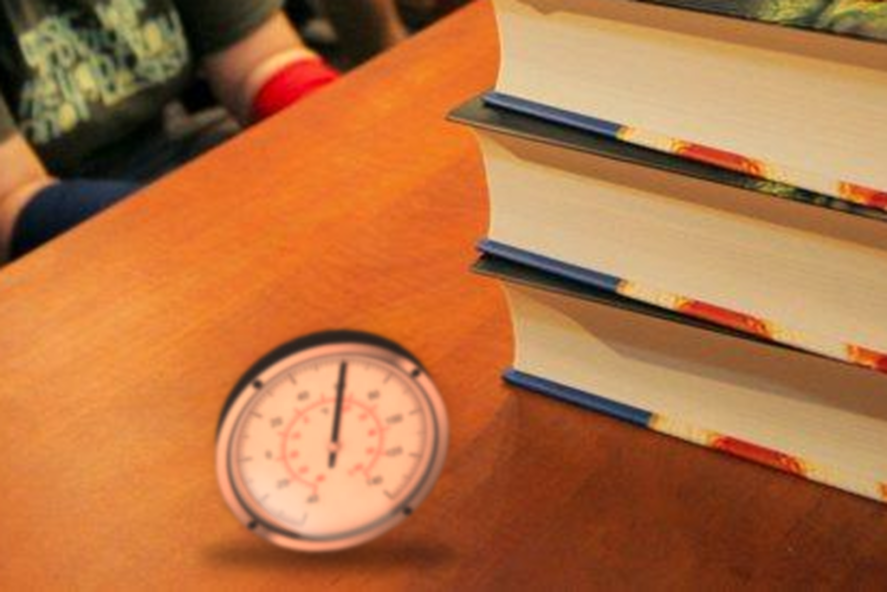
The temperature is value=60 unit=°F
